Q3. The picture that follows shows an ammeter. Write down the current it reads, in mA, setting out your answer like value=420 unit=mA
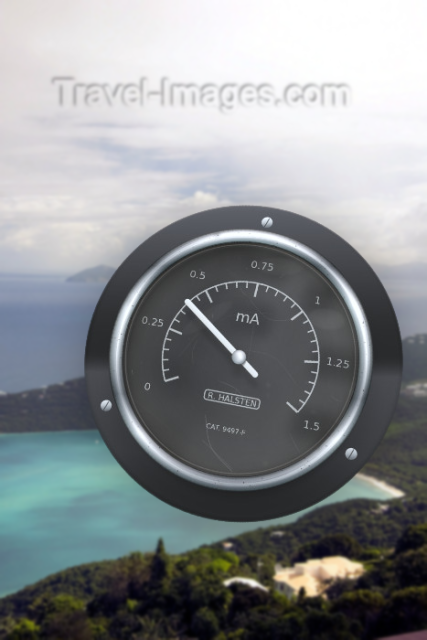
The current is value=0.4 unit=mA
